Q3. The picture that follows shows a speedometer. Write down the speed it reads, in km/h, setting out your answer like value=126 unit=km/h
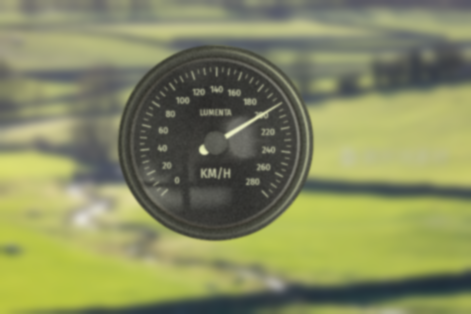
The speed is value=200 unit=km/h
